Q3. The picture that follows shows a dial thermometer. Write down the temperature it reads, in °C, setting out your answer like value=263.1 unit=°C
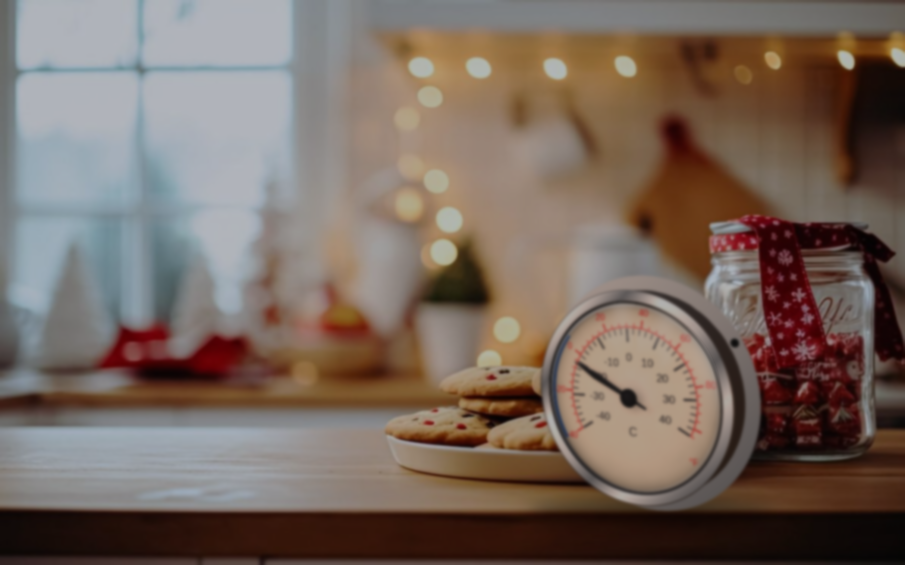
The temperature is value=-20 unit=°C
